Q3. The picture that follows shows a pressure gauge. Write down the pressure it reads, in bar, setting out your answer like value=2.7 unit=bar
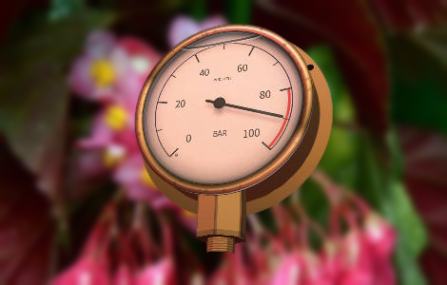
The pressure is value=90 unit=bar
